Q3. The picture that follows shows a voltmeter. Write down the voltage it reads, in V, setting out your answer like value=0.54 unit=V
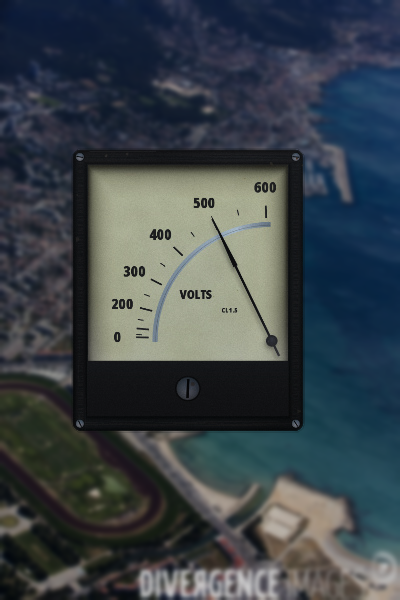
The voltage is value=500 unit=V
